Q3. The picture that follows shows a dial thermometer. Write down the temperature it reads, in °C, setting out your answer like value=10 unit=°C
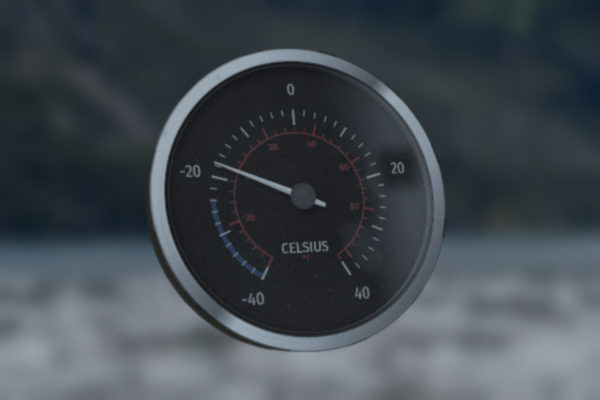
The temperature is value=-18 unit=°C
